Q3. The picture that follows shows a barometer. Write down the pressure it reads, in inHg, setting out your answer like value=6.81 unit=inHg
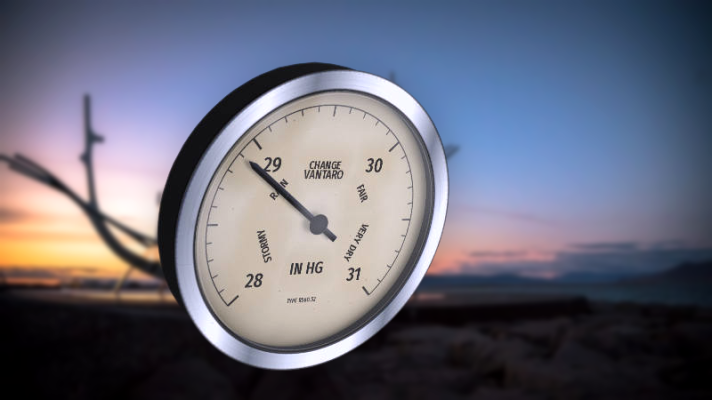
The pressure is value=28.9 unit=inHg
